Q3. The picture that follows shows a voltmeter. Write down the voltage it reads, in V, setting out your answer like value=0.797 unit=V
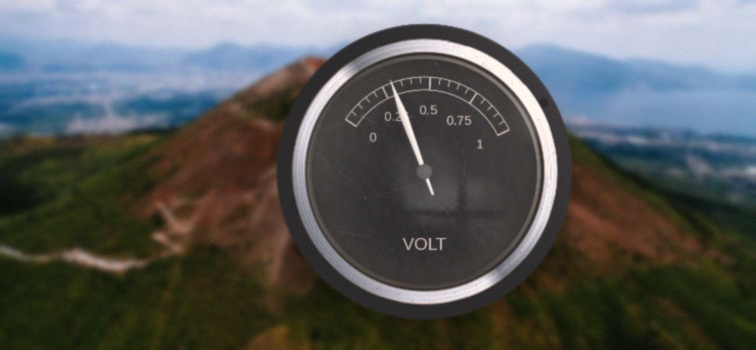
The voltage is value=0.3 unit=V
